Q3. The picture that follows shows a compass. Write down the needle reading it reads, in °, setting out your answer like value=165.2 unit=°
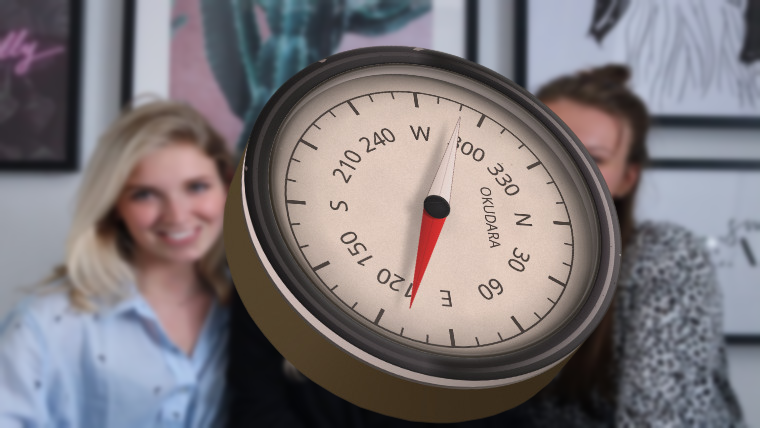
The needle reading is value=110 unit=°
